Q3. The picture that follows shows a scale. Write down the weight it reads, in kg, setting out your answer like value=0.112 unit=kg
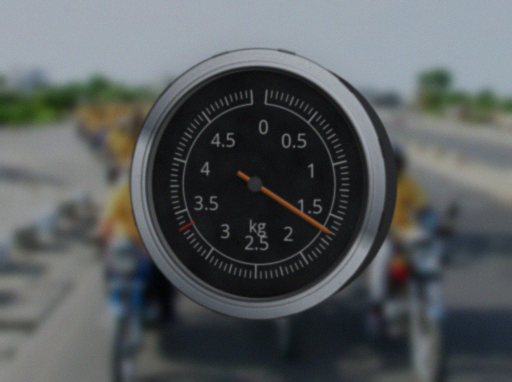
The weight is value=1.65 unit=kg
